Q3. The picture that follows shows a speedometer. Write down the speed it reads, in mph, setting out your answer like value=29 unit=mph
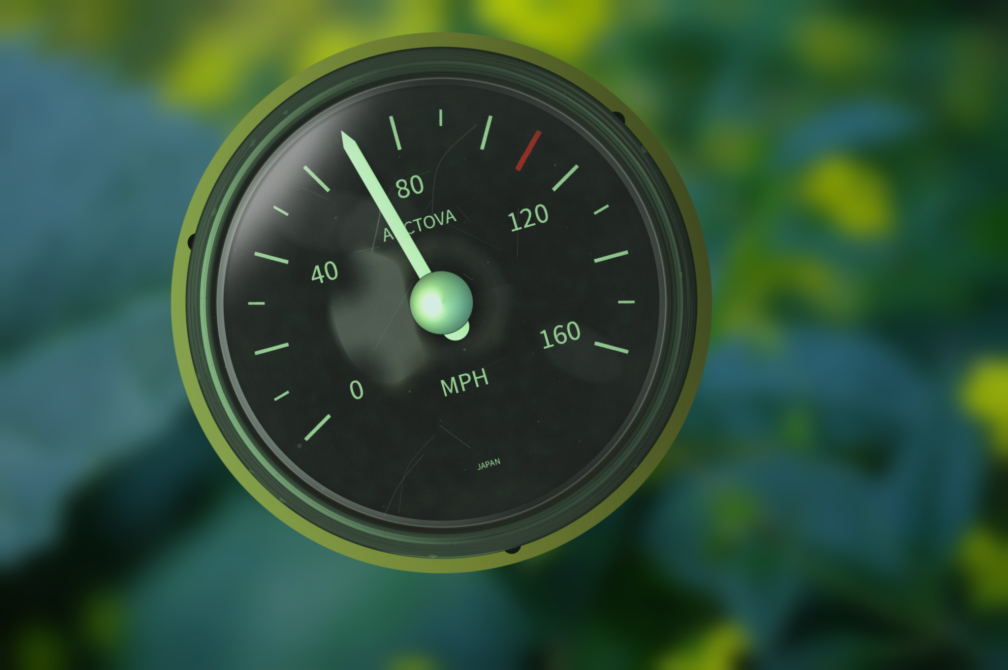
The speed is value=70 unit=mph
